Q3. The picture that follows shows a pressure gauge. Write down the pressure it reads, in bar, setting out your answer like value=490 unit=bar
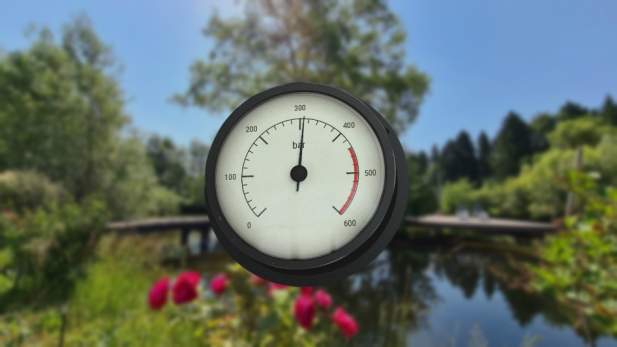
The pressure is value=310 unit=bar
